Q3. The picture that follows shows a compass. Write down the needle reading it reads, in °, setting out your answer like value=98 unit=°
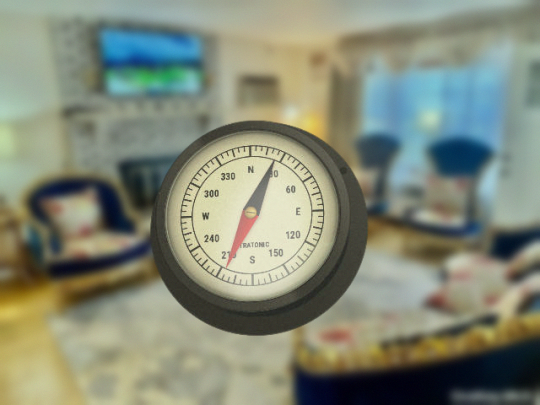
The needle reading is value=205 unit=°
